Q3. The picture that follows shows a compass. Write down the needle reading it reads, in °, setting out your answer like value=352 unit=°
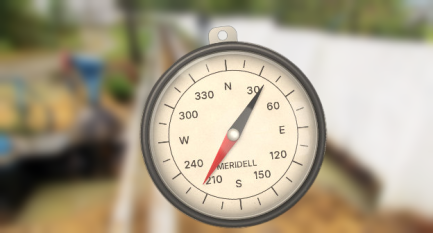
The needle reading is value=217.5 unit=°
